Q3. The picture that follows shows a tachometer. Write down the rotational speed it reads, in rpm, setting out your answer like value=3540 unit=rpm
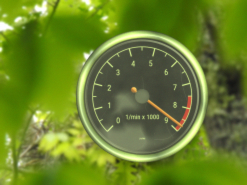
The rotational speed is value=8750 unit=rpm
